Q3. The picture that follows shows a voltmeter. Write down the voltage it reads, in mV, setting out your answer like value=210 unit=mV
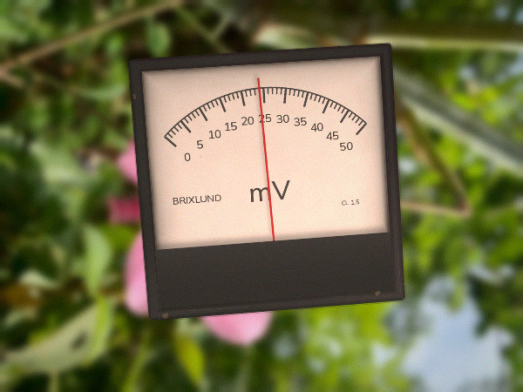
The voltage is value=24 unit=mV
